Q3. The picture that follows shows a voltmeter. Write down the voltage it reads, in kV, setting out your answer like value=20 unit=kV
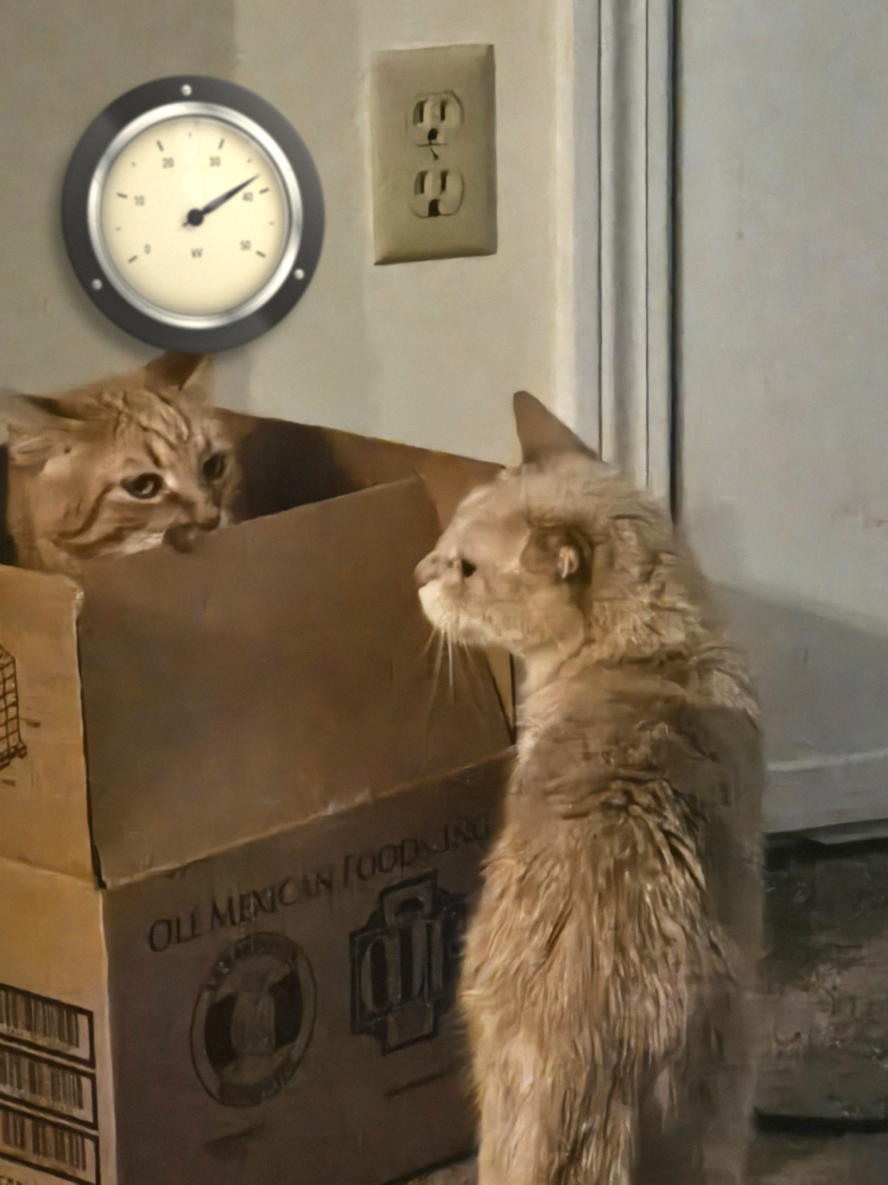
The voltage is value=37.5 unit=kV
